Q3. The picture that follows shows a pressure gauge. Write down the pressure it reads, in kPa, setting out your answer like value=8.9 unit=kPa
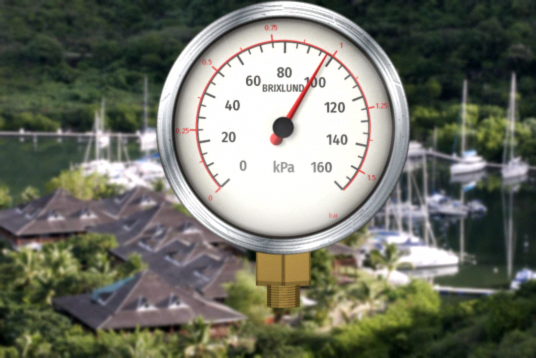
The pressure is value=97.5 unit=kPa
